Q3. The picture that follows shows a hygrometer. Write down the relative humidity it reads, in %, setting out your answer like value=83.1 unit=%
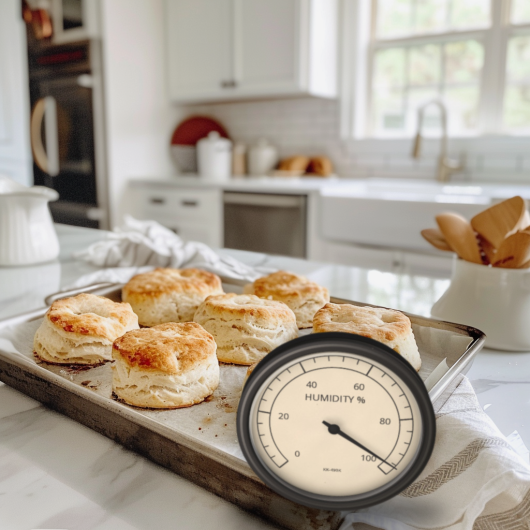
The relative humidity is value=96 unit=%
